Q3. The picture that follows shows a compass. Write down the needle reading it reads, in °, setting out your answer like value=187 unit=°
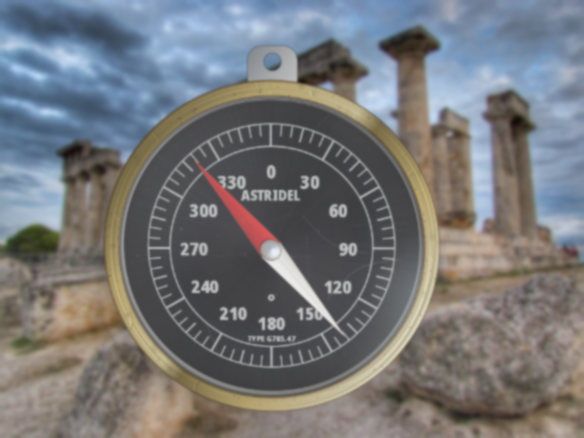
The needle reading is value=320 unit=°
